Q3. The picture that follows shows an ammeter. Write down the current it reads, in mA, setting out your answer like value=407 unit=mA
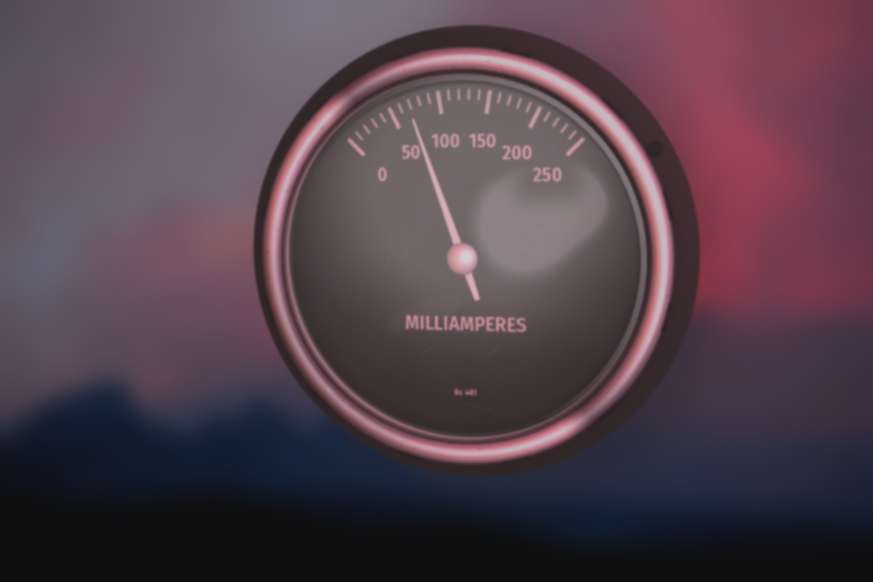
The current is value=70 unit=mA
